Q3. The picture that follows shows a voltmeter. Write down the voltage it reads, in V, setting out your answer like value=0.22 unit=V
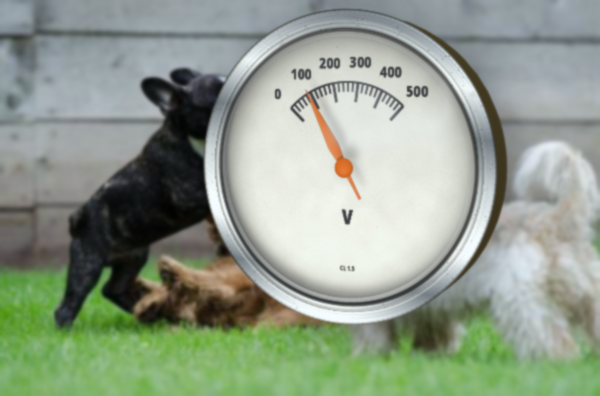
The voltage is value=100 unit=V
